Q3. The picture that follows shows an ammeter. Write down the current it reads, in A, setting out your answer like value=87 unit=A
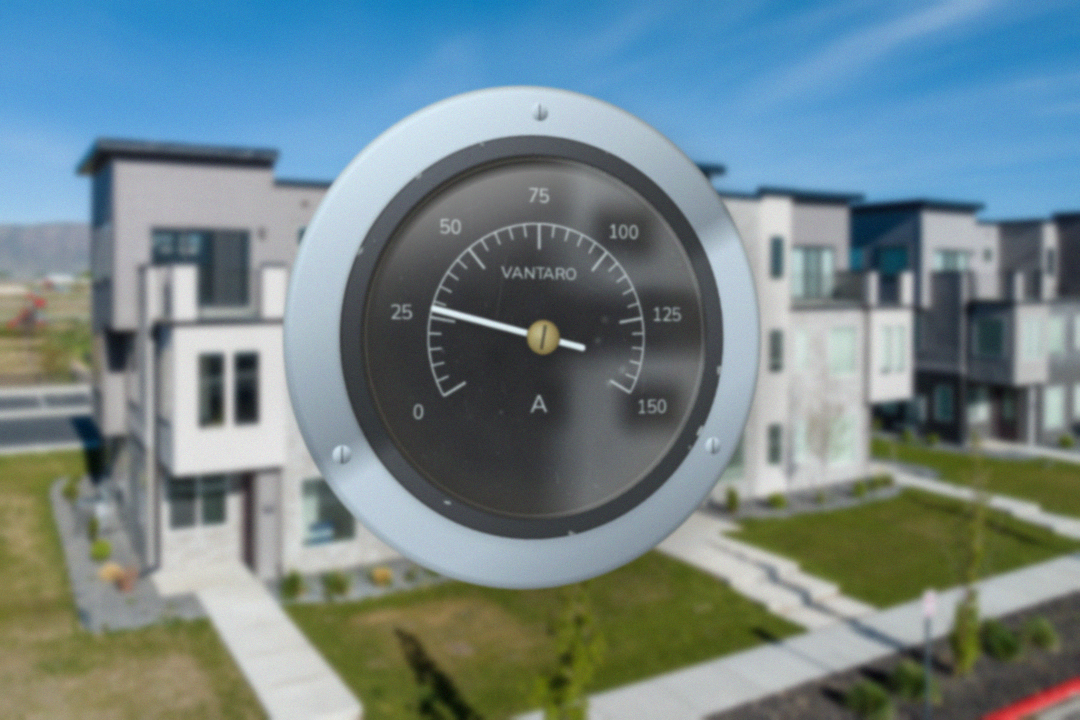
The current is value=27.5 unit=A
